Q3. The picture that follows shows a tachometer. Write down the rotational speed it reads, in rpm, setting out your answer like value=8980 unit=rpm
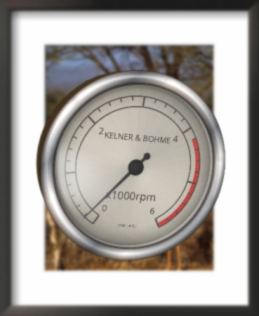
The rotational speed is value=200 unit=rpm
